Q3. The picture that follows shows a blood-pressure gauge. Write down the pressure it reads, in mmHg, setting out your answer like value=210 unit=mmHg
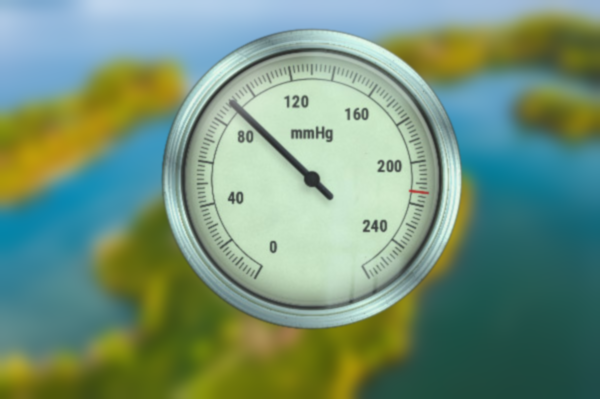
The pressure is value=90 unit=mmHg
